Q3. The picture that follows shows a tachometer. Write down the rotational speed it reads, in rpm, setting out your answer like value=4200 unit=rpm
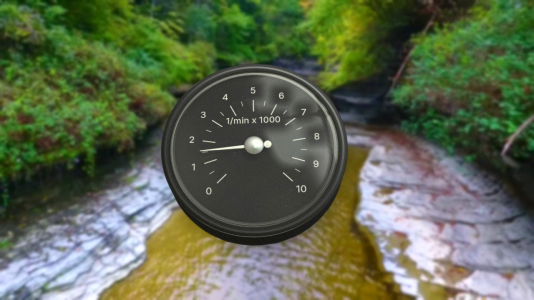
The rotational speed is value=1500 unit=rpm
